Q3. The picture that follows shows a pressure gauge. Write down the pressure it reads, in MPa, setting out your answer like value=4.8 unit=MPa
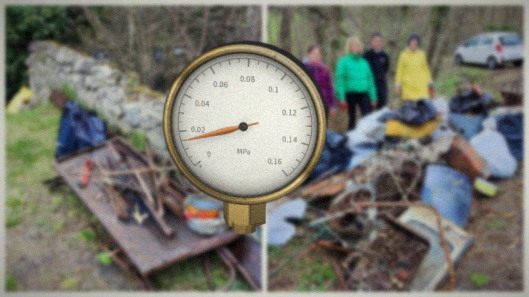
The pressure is value=0.015 unit=MPa
